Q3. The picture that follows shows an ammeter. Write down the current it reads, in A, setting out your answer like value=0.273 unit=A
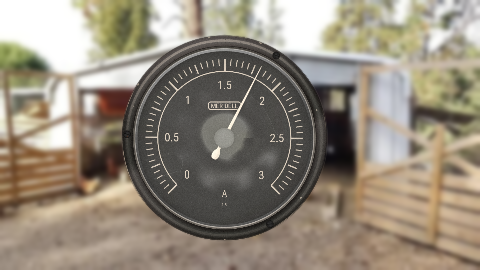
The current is value=1.8 unit=A
